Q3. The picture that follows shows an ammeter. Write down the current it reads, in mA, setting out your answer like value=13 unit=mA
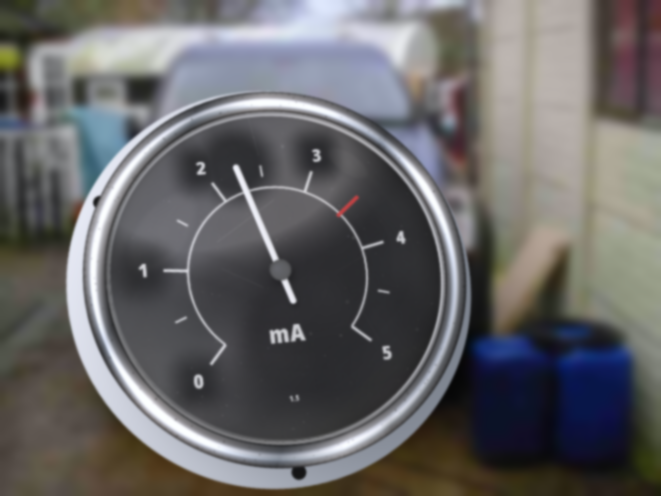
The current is value=2.25 unit=mA
